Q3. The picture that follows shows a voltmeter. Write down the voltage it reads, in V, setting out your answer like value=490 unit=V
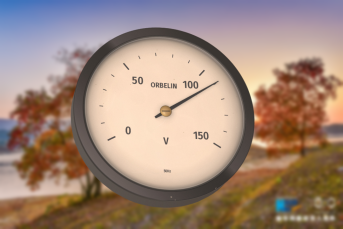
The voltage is value=110 unit=V
